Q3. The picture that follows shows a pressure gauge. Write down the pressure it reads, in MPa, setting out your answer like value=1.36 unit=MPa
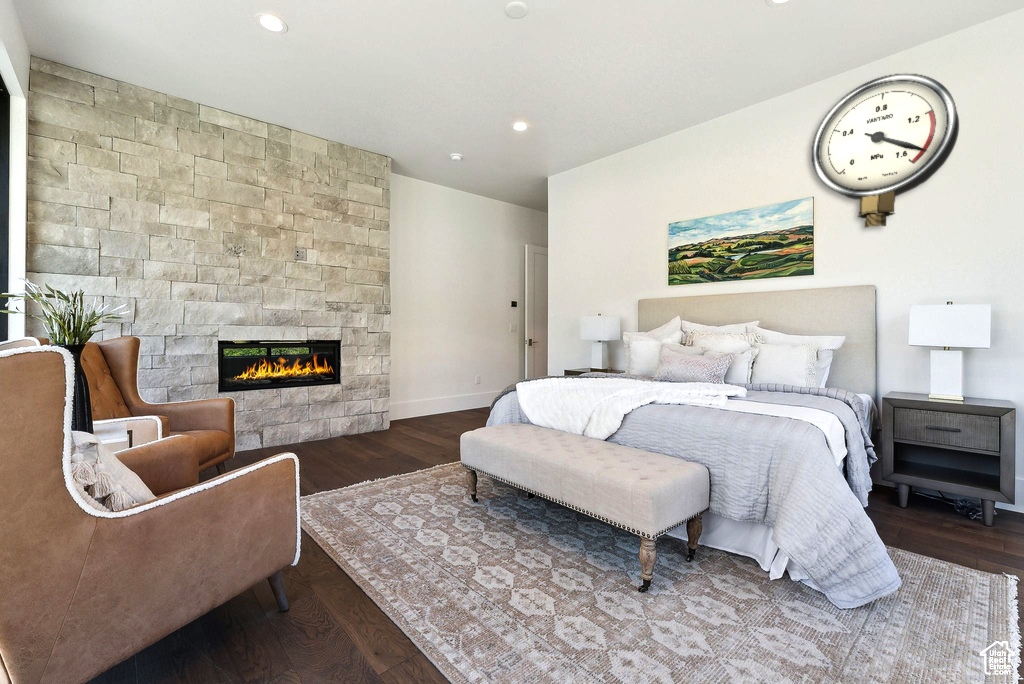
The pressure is value=1.5 unit=MPa
